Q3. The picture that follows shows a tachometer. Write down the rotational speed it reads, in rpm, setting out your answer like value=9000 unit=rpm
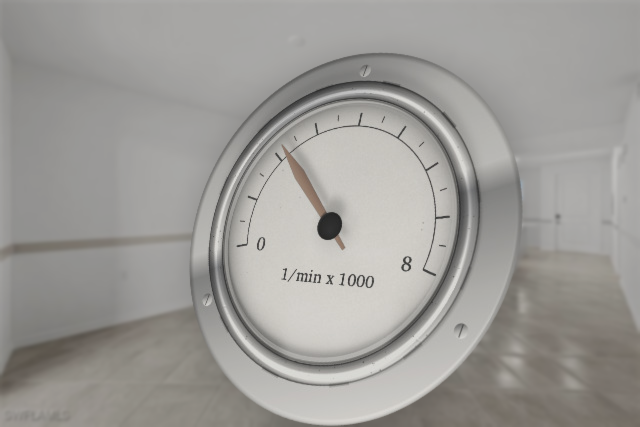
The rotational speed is value=2250 unit=rpm
